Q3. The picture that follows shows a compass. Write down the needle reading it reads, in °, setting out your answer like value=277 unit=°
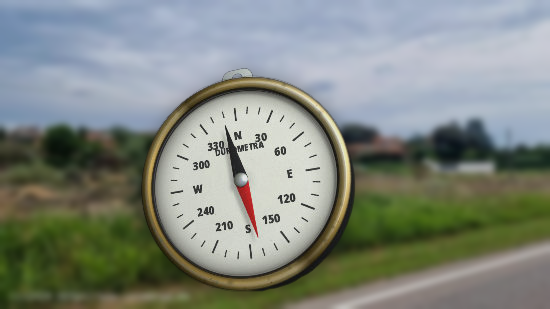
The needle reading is value=170 unit=°
